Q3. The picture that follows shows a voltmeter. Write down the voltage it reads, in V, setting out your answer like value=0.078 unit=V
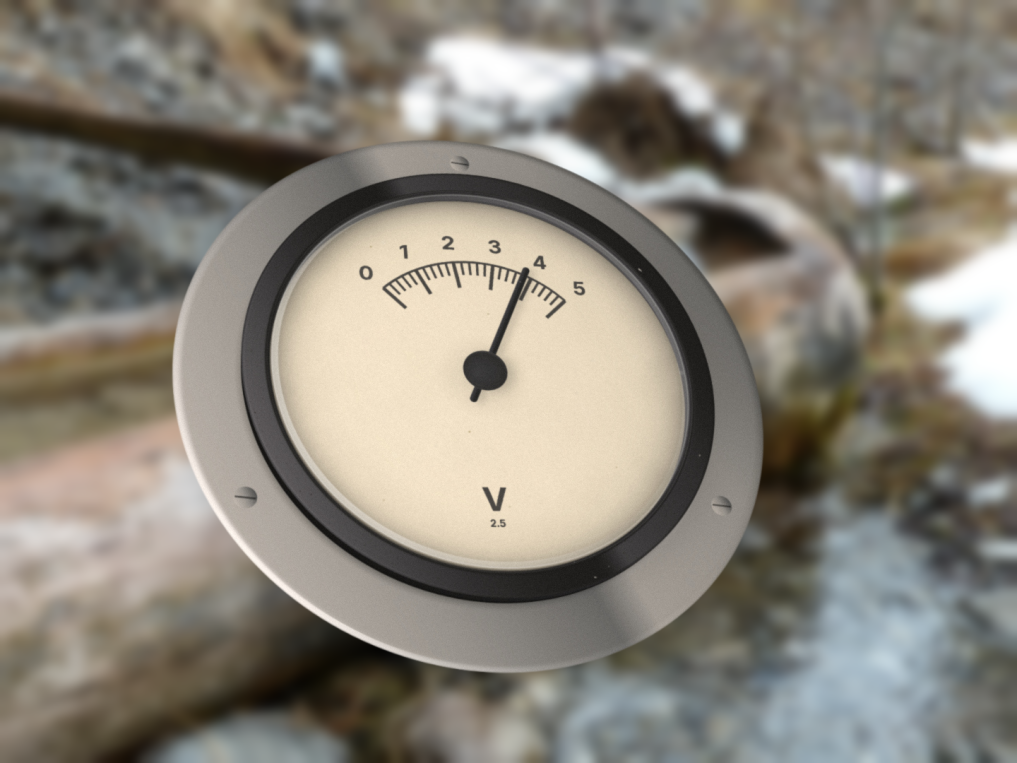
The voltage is value=3.8 unit=V
